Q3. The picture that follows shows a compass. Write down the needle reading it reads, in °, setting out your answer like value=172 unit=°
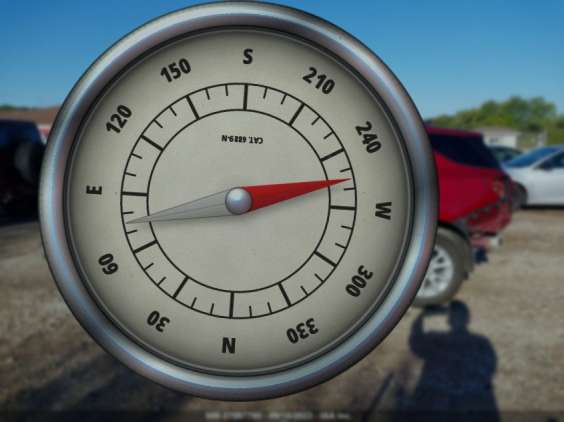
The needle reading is value=255 unit=°
